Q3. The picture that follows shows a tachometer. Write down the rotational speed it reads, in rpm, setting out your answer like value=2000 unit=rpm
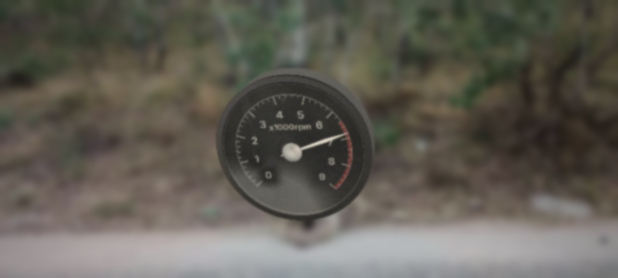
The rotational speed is value=6800 unit=rpm
